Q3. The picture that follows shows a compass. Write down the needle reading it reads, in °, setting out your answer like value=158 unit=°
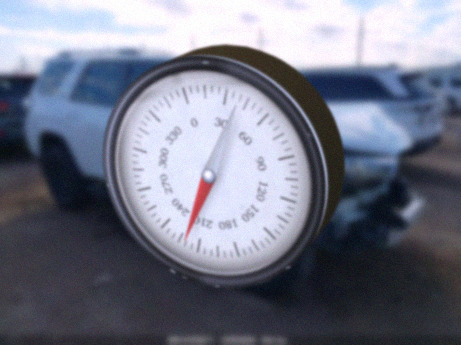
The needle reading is value=220 unit=°
